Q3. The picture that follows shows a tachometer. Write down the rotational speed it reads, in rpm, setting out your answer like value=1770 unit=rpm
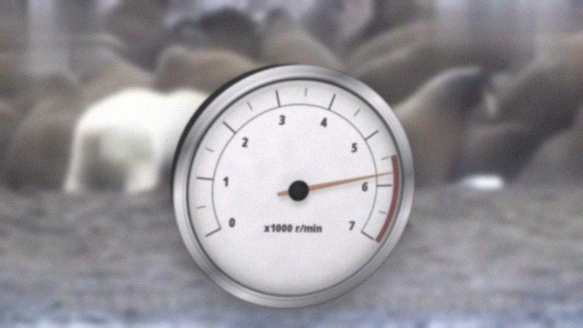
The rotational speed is value=5750 unit=rpm
